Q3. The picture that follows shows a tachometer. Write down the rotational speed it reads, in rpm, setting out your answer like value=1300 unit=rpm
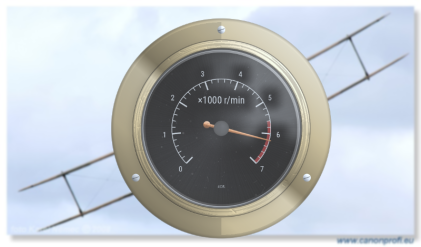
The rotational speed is value=6200 unit=rpm
